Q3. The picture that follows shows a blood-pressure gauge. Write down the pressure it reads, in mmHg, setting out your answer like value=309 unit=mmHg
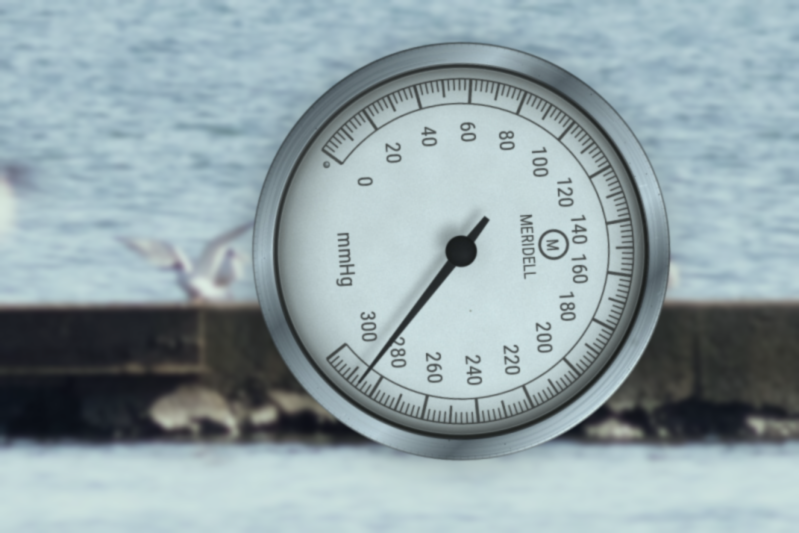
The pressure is value=286 unit=mmHg
